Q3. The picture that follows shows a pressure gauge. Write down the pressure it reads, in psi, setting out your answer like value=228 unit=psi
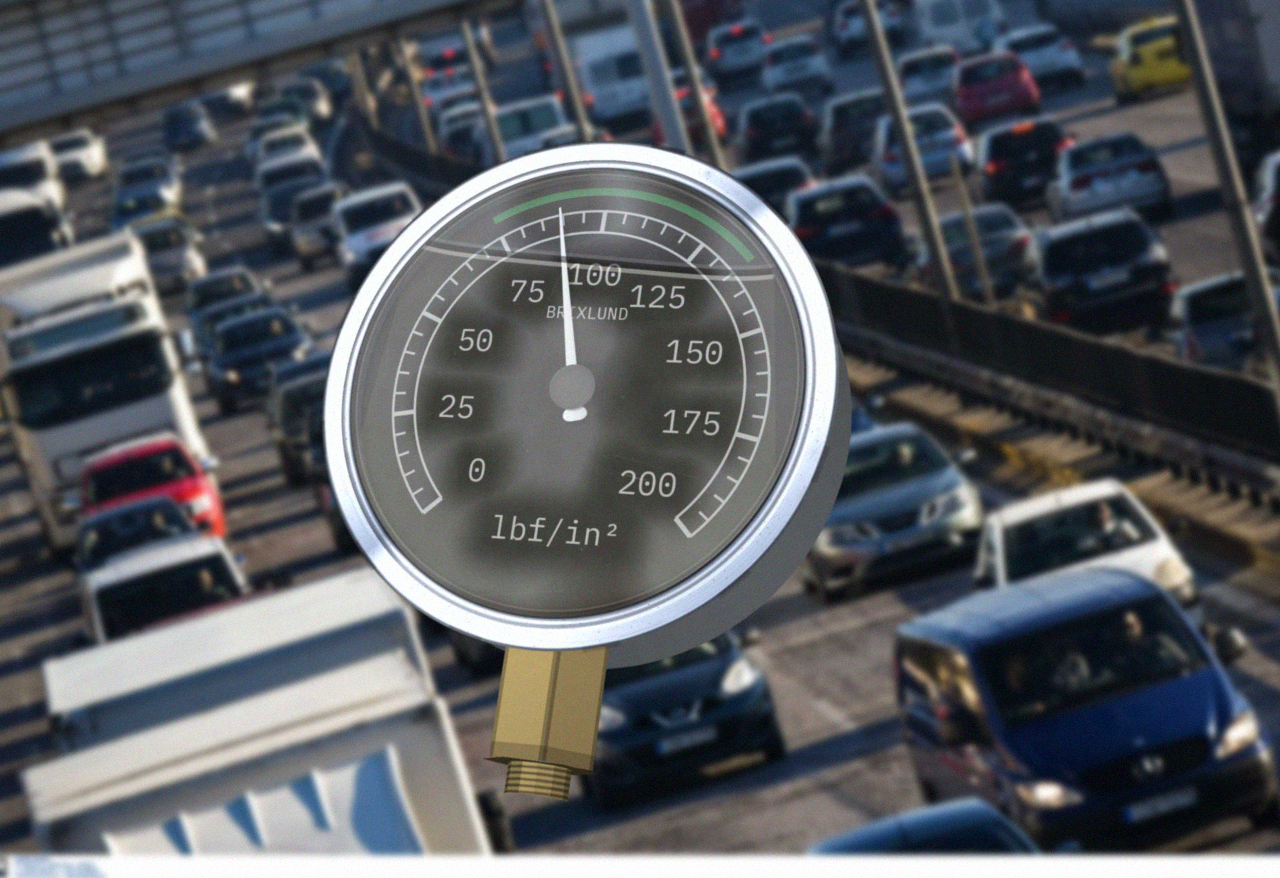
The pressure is value=90 unit=psi
